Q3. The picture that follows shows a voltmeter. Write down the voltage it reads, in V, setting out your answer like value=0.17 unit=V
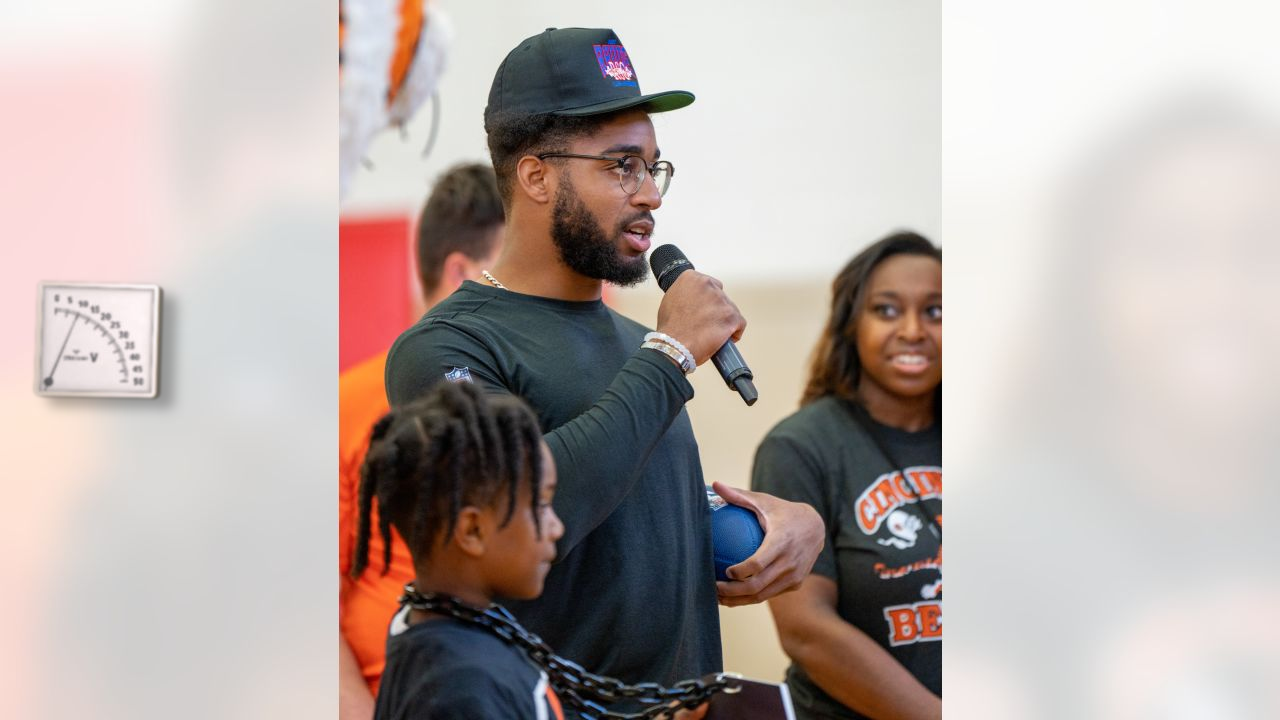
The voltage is value=10 unit=V
